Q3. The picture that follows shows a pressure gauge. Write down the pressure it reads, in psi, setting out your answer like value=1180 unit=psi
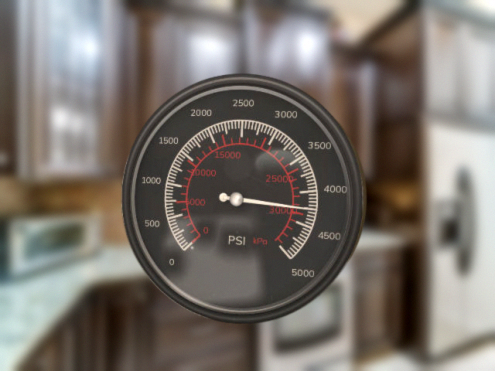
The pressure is value=4250 unit=psi
